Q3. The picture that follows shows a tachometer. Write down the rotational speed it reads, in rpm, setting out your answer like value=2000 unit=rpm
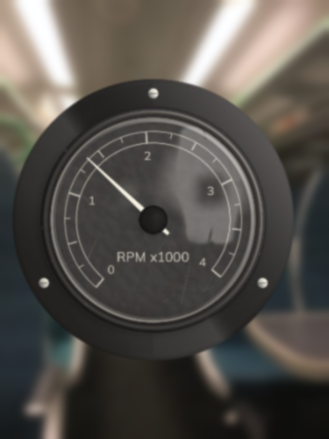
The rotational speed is value=1375 unit=rpm
